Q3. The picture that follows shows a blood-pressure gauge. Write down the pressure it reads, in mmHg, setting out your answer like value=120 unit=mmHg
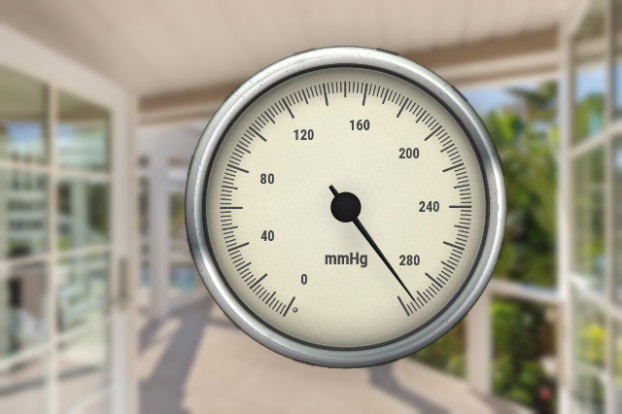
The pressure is value=294 unit=mmHg
